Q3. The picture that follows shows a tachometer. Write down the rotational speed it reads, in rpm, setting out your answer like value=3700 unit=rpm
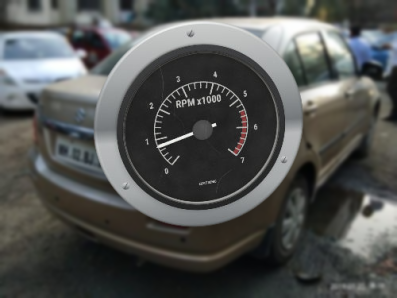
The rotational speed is value=800 unit=rpm
